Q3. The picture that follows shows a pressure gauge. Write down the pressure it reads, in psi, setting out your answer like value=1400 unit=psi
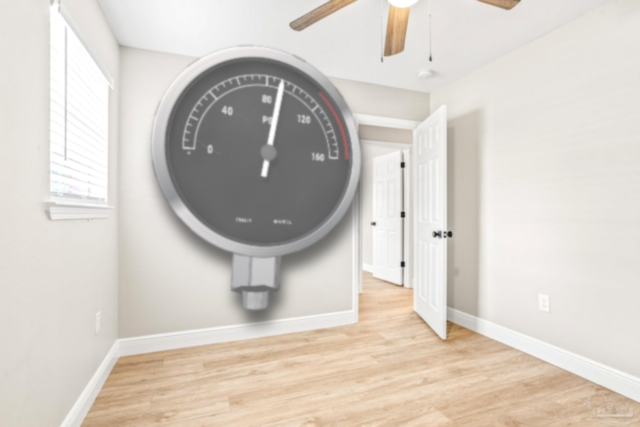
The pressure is value=90 unit=psi
